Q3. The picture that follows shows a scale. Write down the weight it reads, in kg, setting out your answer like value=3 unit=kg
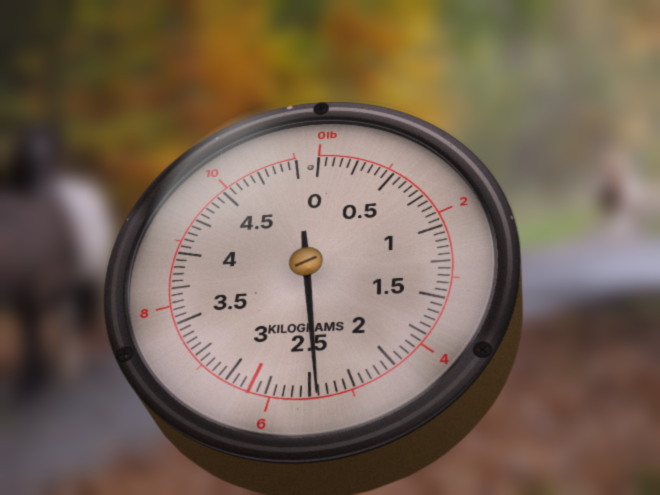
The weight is value=2.45 unit=kg
